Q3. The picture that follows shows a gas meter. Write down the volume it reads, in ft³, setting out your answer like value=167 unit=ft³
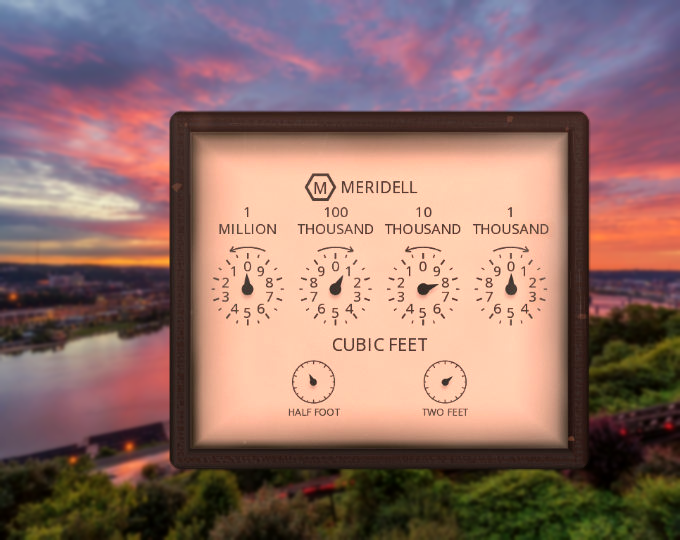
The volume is value=8000 unit=ft³
